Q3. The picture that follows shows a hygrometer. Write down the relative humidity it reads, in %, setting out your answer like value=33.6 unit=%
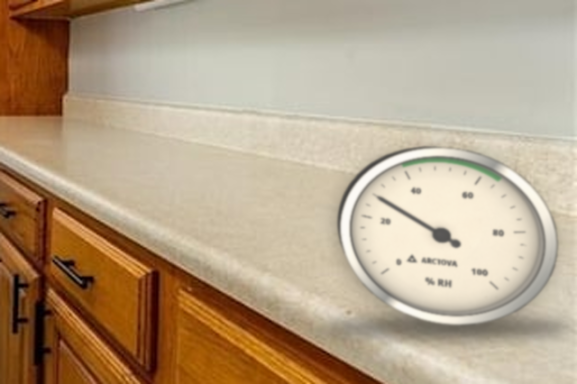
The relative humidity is value=28 unit=%
